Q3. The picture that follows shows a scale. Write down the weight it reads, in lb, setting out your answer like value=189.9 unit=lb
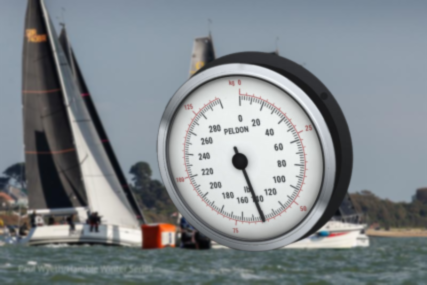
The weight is value=140 unit=lb
